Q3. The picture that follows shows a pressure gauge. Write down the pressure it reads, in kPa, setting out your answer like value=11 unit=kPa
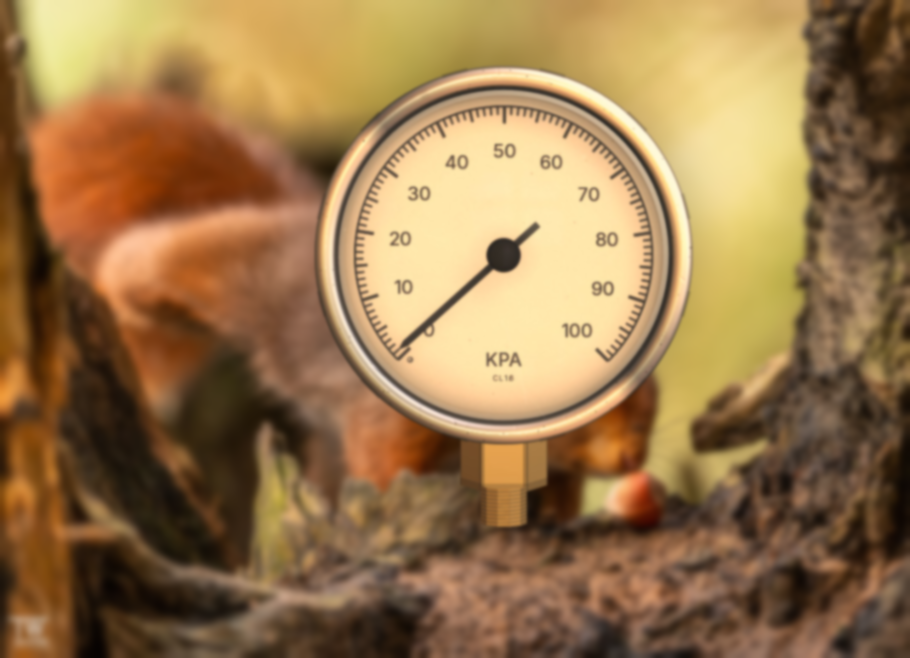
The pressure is value=1 unit=kPa
